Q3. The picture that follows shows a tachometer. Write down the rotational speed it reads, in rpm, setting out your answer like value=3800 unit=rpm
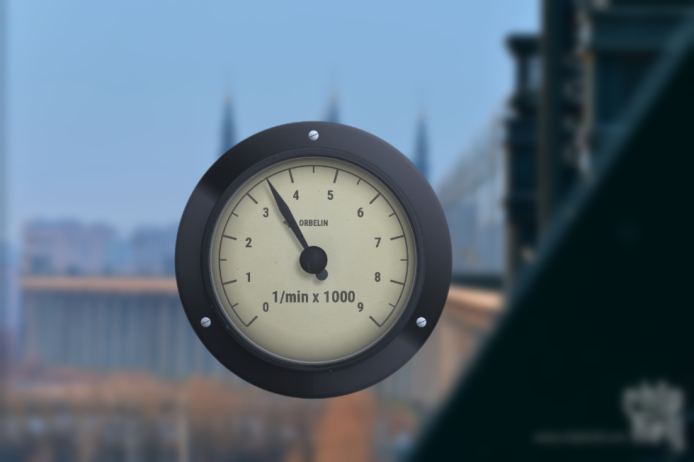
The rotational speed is value=3500 unit=rpm
